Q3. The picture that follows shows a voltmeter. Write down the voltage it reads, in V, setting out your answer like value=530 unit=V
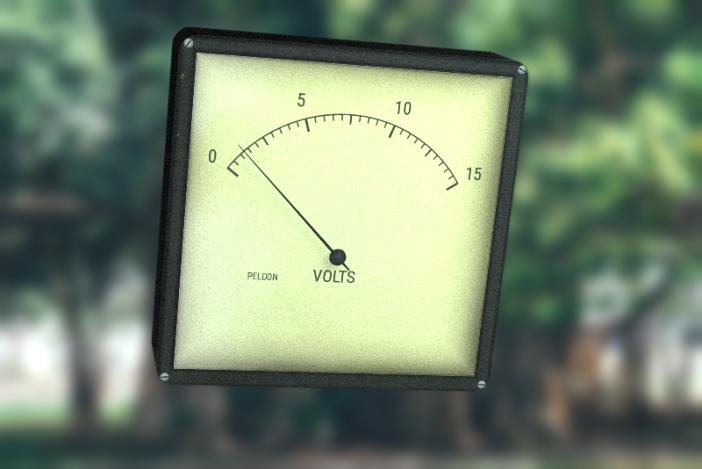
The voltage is value=1.25 unit=V
